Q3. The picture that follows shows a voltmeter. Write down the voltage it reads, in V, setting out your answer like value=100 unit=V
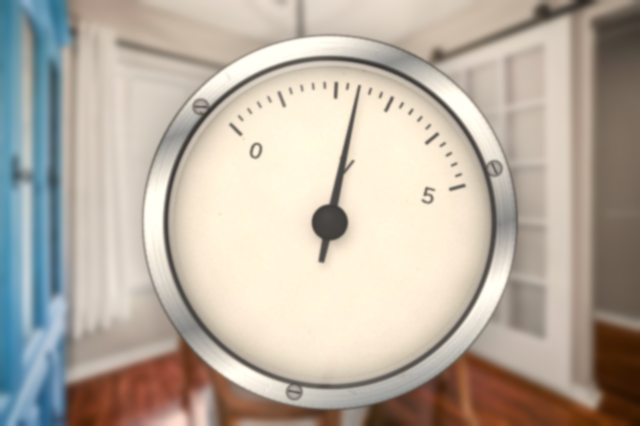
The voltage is value=2.4 unit=V
